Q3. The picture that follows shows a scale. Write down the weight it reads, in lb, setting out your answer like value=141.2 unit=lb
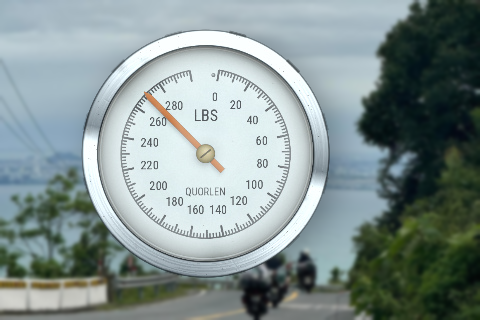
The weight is value=270 unit=lb
